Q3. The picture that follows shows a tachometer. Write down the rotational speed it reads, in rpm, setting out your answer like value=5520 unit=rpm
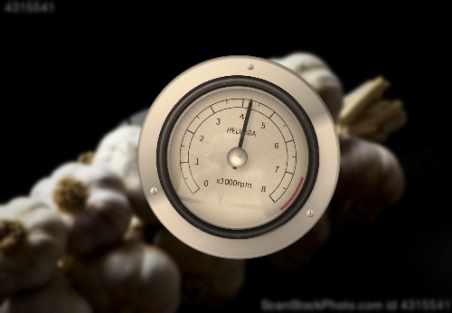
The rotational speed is value=4250 unit=rpm
